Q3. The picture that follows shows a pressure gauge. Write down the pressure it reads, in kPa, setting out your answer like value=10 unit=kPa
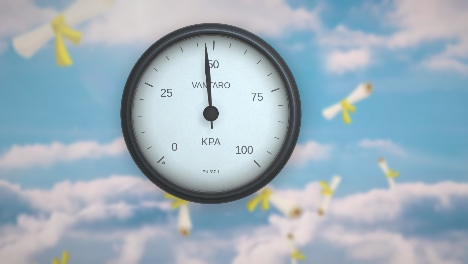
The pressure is value=47.5 unit=kPa
